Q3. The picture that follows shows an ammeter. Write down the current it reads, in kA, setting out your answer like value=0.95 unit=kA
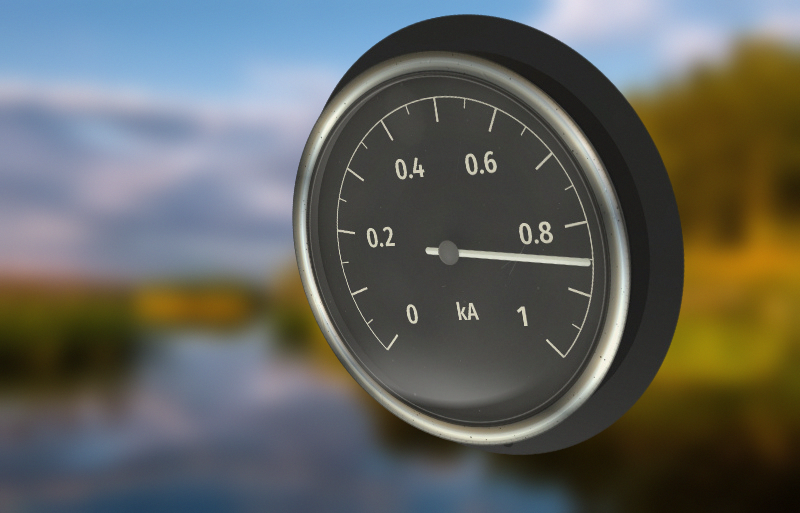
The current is value=0.85 unit=kA
